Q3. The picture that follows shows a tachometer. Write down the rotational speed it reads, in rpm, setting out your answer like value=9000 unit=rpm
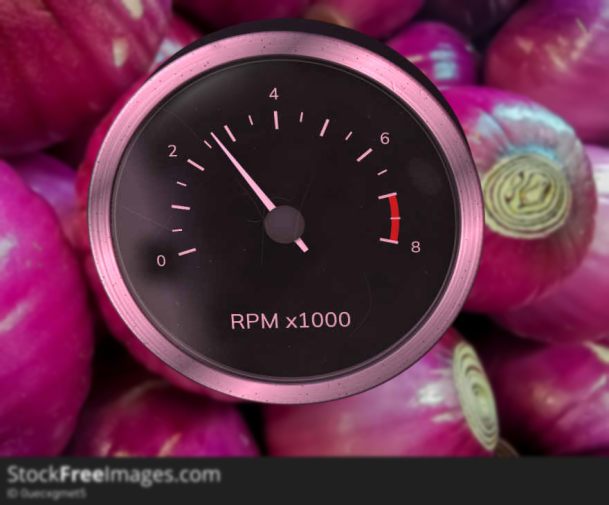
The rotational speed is value=2750 unit=rpm
